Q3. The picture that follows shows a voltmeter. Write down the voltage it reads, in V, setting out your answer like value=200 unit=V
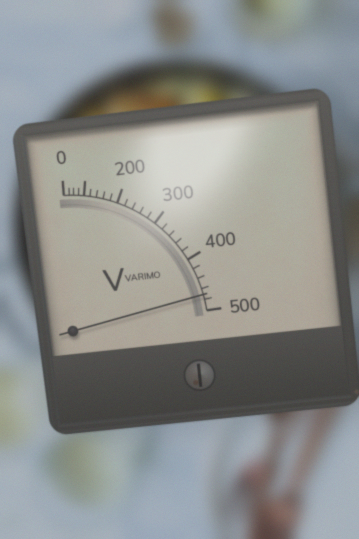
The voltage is value=470 unit=V
